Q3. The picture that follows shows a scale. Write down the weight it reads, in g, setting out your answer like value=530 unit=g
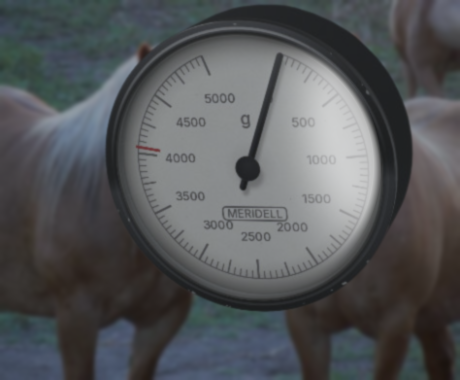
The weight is value=0 unit=g
